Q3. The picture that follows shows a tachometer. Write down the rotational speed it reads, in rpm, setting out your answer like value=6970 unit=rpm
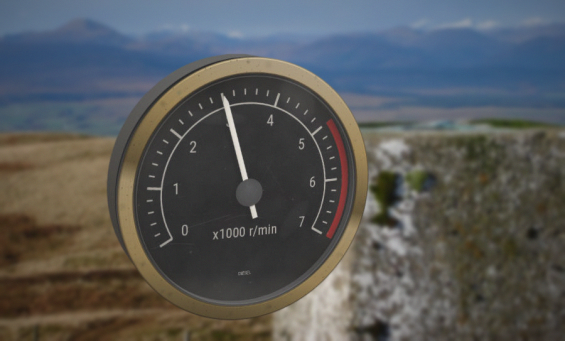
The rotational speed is value=3000 unit=rpm
